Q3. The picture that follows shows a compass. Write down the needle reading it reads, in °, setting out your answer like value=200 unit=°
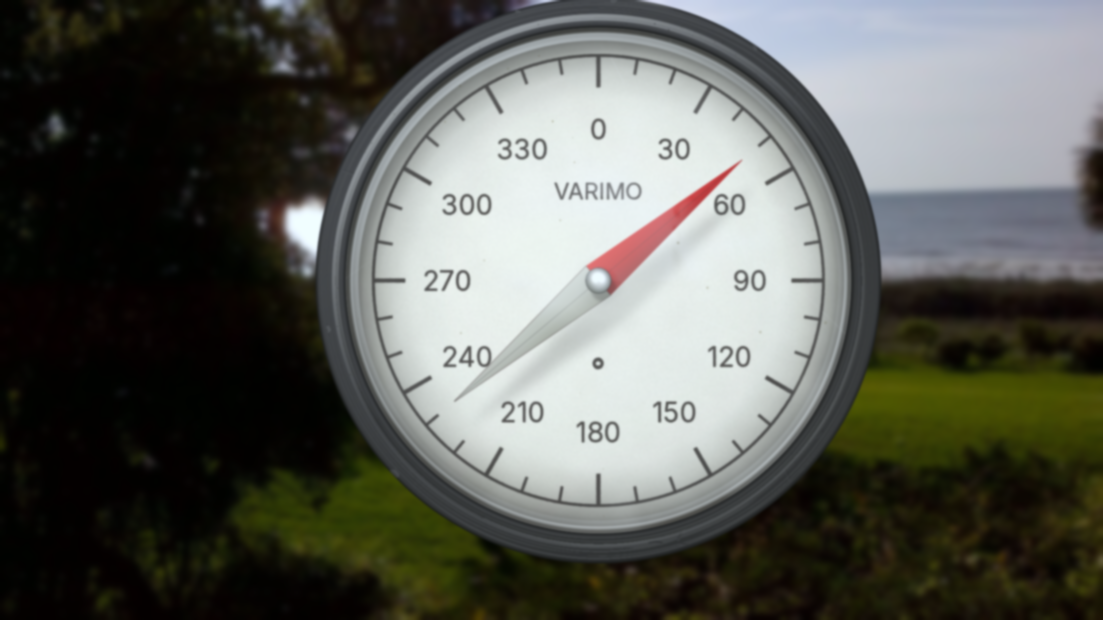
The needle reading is value=50 unit=°
